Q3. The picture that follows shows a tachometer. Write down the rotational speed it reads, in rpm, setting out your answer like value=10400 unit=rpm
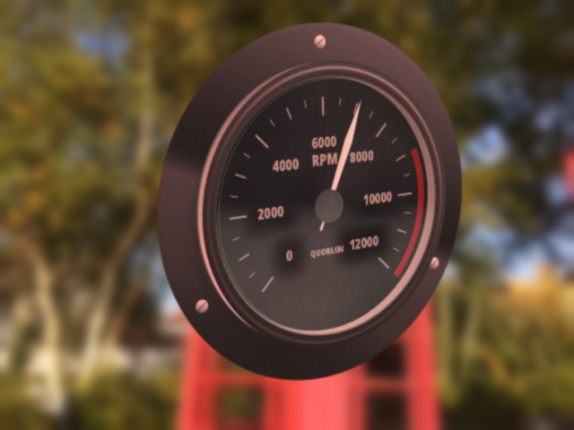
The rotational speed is value=7000 unit=rpm
